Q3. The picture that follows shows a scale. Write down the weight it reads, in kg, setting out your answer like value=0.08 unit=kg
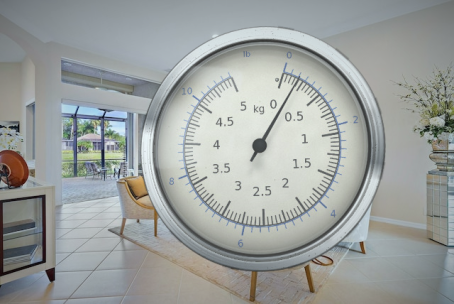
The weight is value=0.2 unit=kg
